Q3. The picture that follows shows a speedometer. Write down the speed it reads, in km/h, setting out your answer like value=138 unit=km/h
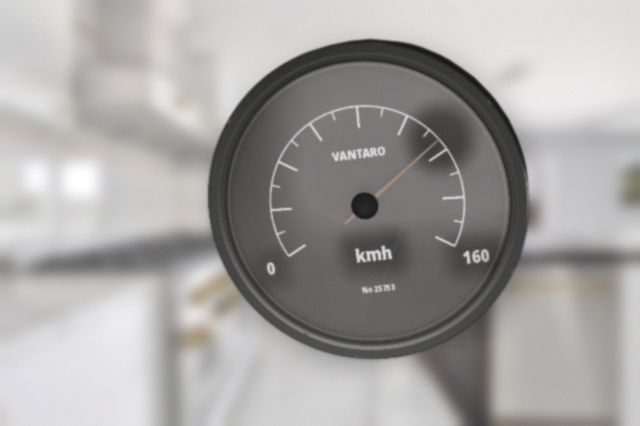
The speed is value=115 unit=km/h
